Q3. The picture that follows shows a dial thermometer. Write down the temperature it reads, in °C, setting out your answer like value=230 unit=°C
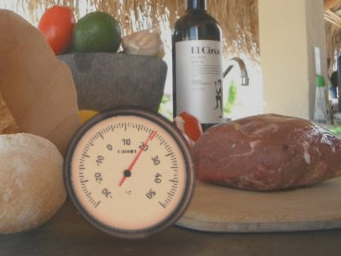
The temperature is value=20 unit=°C
